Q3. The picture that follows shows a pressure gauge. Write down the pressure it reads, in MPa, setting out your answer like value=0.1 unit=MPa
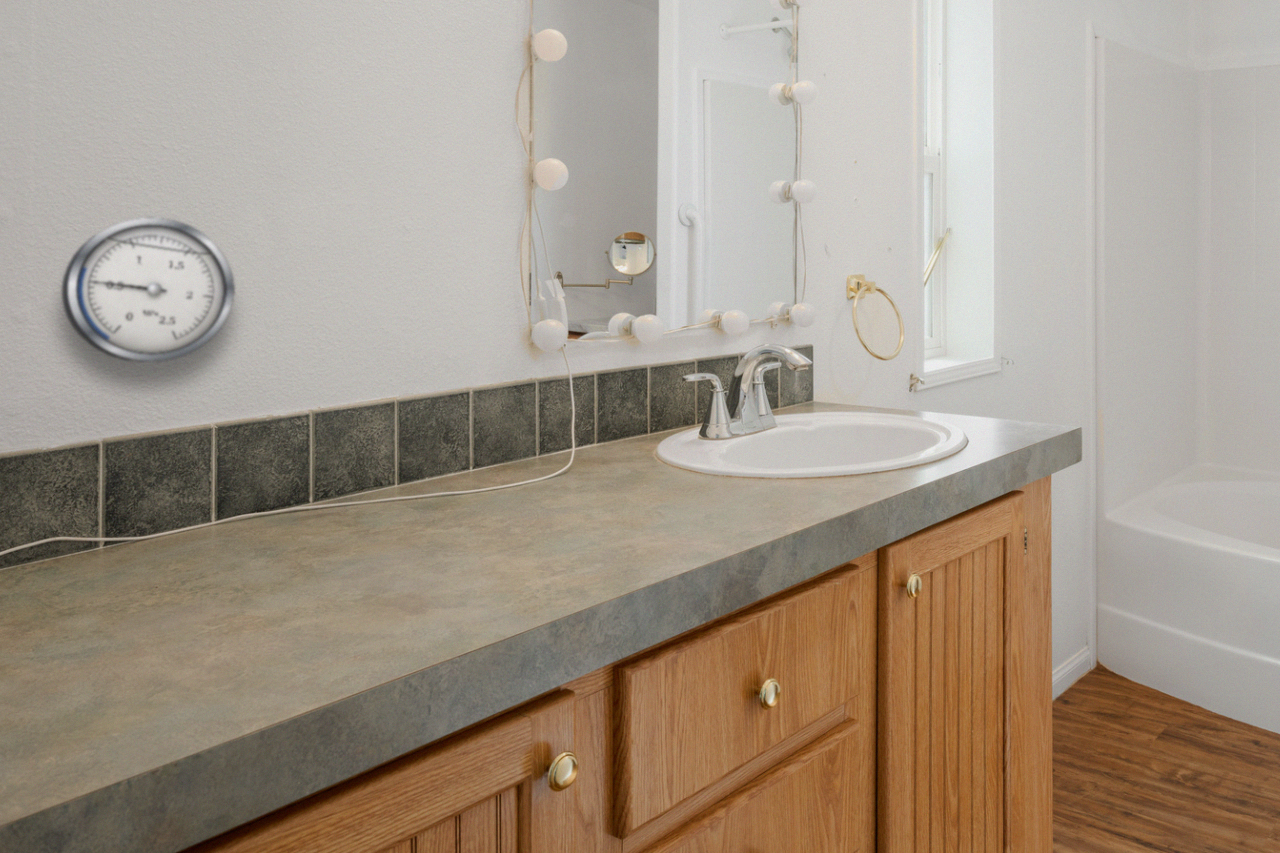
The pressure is value=0.5 unit=MPa
